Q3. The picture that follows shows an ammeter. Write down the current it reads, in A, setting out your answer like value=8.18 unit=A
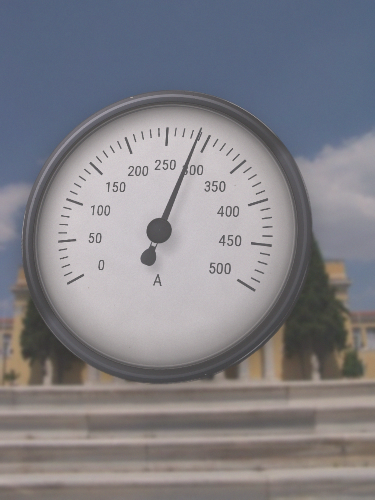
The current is value=290 unit=A
